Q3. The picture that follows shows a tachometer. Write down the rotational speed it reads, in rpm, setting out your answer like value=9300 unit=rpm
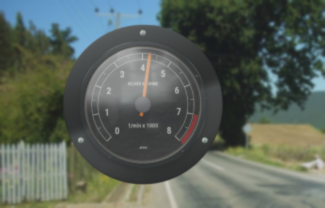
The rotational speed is value=4250 unit=rpm
